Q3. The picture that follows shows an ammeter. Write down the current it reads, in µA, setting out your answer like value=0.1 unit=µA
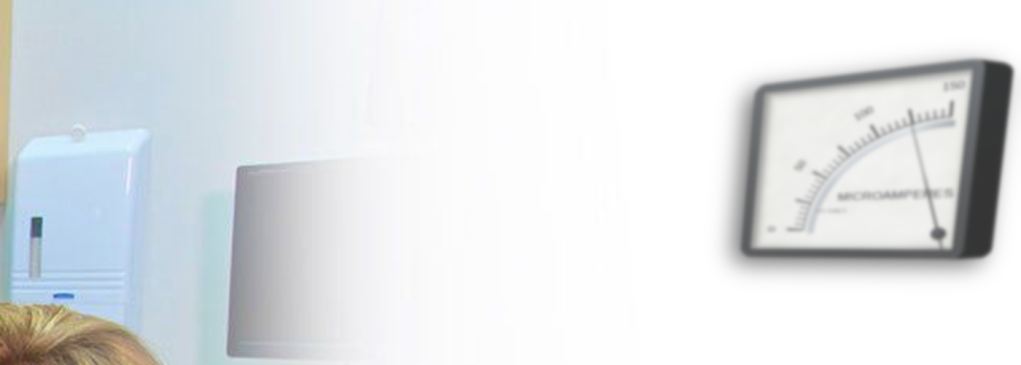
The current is value=125 unit=µA
